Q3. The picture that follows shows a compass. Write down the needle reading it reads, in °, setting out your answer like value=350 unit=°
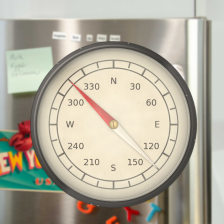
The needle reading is value=315 unit=°
